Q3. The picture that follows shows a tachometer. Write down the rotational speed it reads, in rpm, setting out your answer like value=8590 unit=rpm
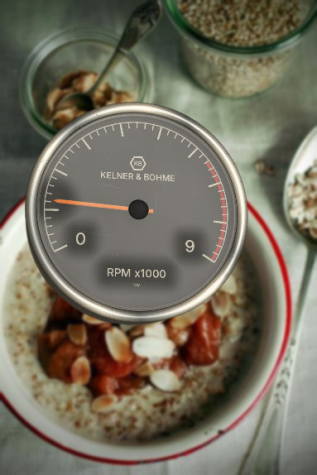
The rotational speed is value=1200 unit=rpm
